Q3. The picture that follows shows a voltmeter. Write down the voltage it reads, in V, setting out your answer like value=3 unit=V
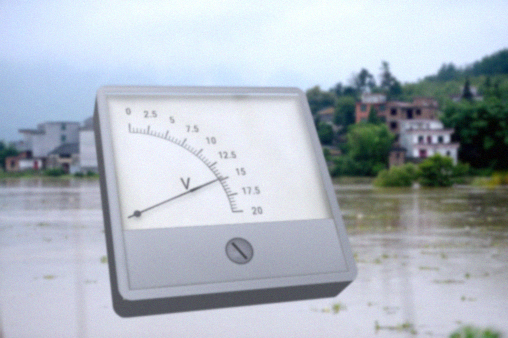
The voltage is value=15 unit=V
